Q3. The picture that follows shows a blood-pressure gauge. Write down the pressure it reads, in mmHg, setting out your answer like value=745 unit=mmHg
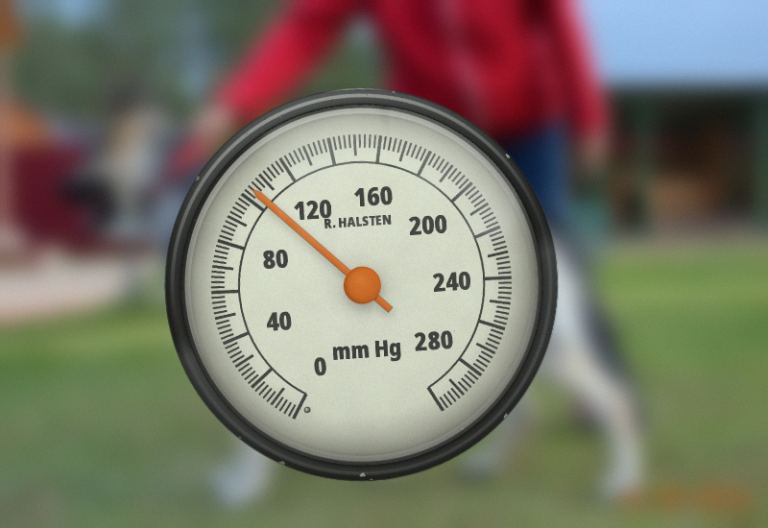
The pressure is value=104 unit=mmHg
